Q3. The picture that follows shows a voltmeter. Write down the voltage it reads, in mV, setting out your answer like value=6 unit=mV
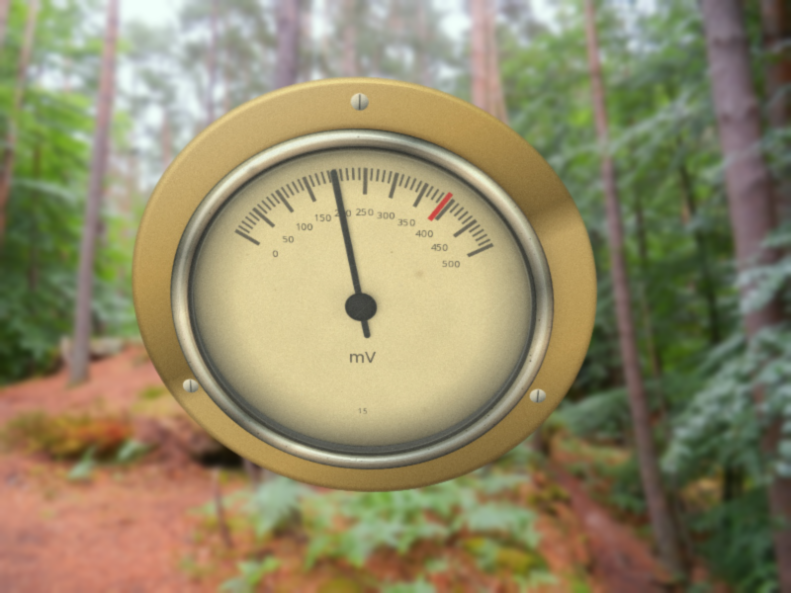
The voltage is value=200 unit=mV
